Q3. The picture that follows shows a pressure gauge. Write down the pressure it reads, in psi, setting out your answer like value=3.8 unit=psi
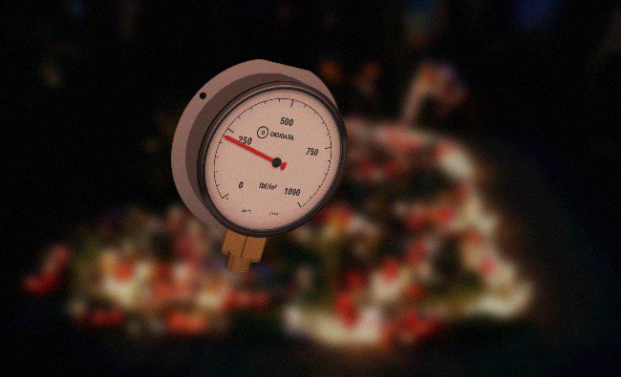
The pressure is value=225 unit=psi
